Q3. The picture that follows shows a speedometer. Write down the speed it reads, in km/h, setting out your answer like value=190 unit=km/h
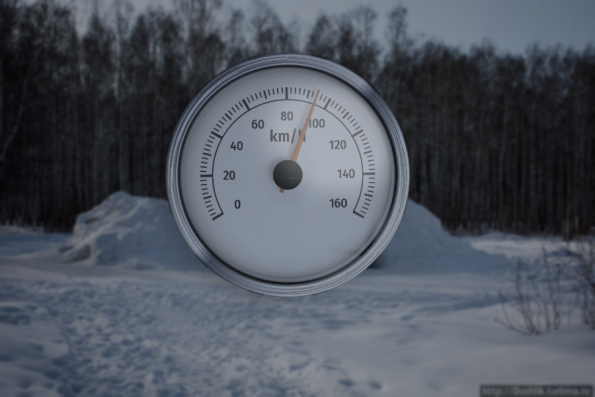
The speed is value=94 unit=km/h
